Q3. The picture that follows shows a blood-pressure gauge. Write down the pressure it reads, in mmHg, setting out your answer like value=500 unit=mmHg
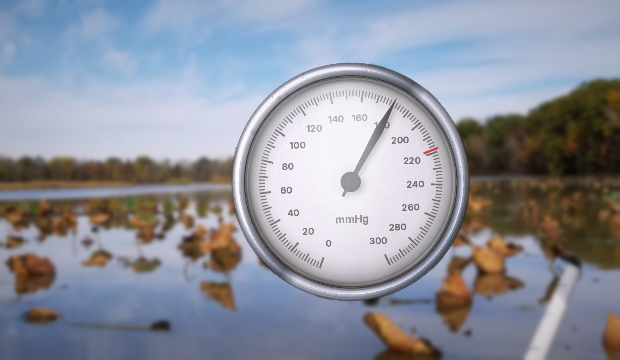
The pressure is value=180 unit=mmHg
